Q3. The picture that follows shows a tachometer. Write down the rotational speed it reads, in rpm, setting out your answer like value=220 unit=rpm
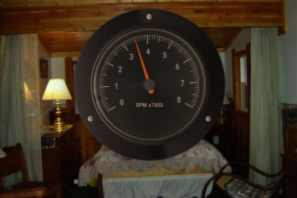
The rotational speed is value=3500 unit=rpm
